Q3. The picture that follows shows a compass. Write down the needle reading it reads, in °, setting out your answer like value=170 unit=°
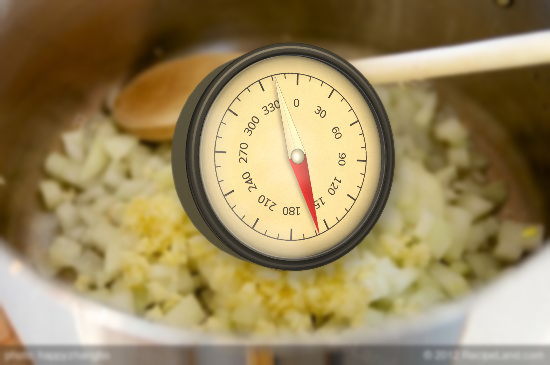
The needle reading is value=160 unit=°
